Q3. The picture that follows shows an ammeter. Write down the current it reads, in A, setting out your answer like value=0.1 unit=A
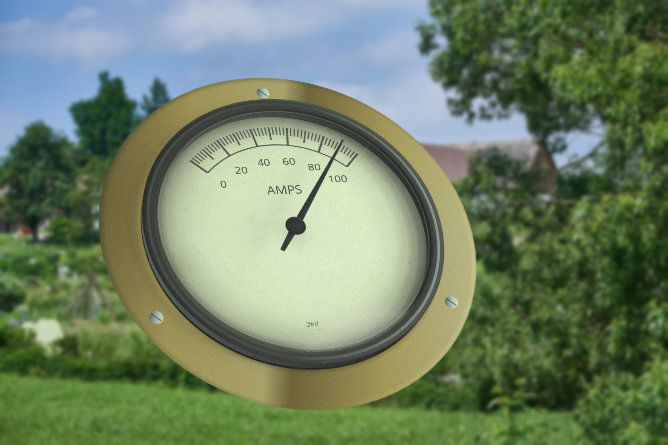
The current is value=90 unit=A
